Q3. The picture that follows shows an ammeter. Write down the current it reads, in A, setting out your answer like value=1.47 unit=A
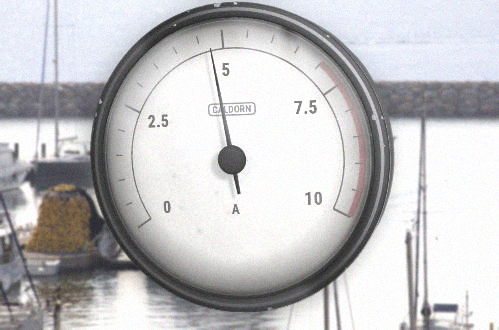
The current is value=4.75 unit=A
